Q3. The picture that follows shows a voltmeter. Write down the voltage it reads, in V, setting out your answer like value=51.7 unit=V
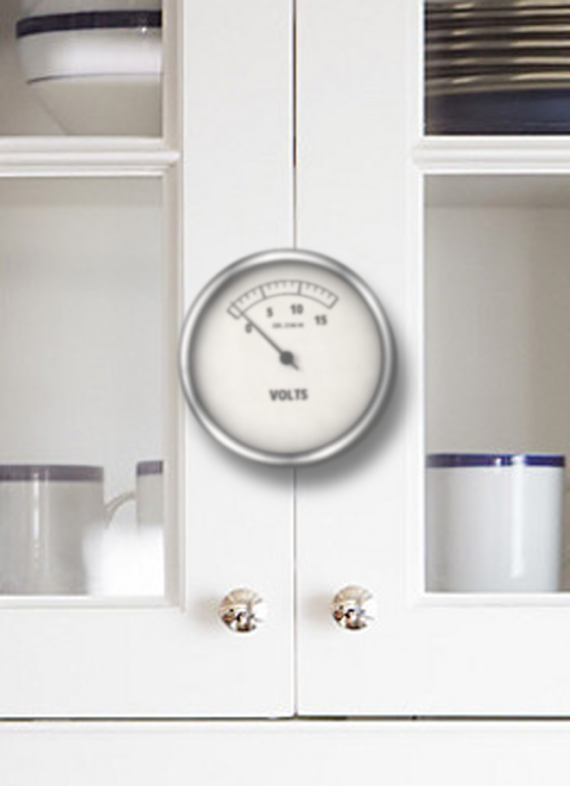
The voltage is value=1 unit=V
